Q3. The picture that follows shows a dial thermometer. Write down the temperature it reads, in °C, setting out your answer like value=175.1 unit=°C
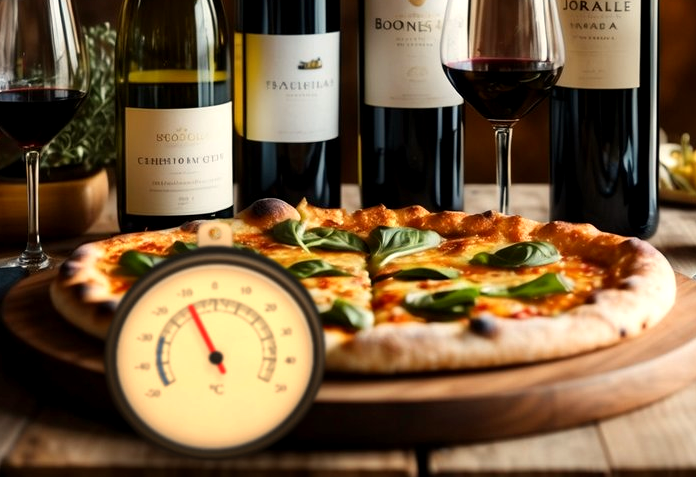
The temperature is value=-10 unit=°C
